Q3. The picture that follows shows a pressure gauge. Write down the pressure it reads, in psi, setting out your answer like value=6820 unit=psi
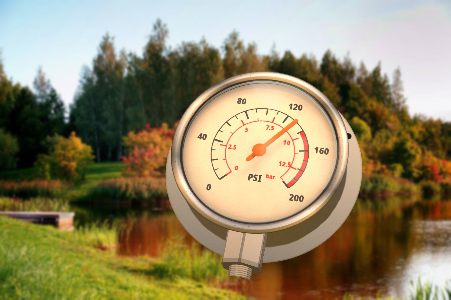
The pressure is value=130 unit=psi
